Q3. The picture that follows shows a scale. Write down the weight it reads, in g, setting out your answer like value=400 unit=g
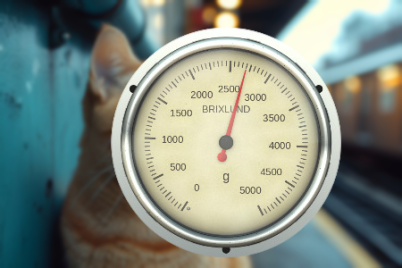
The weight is value=2700 unit=g
